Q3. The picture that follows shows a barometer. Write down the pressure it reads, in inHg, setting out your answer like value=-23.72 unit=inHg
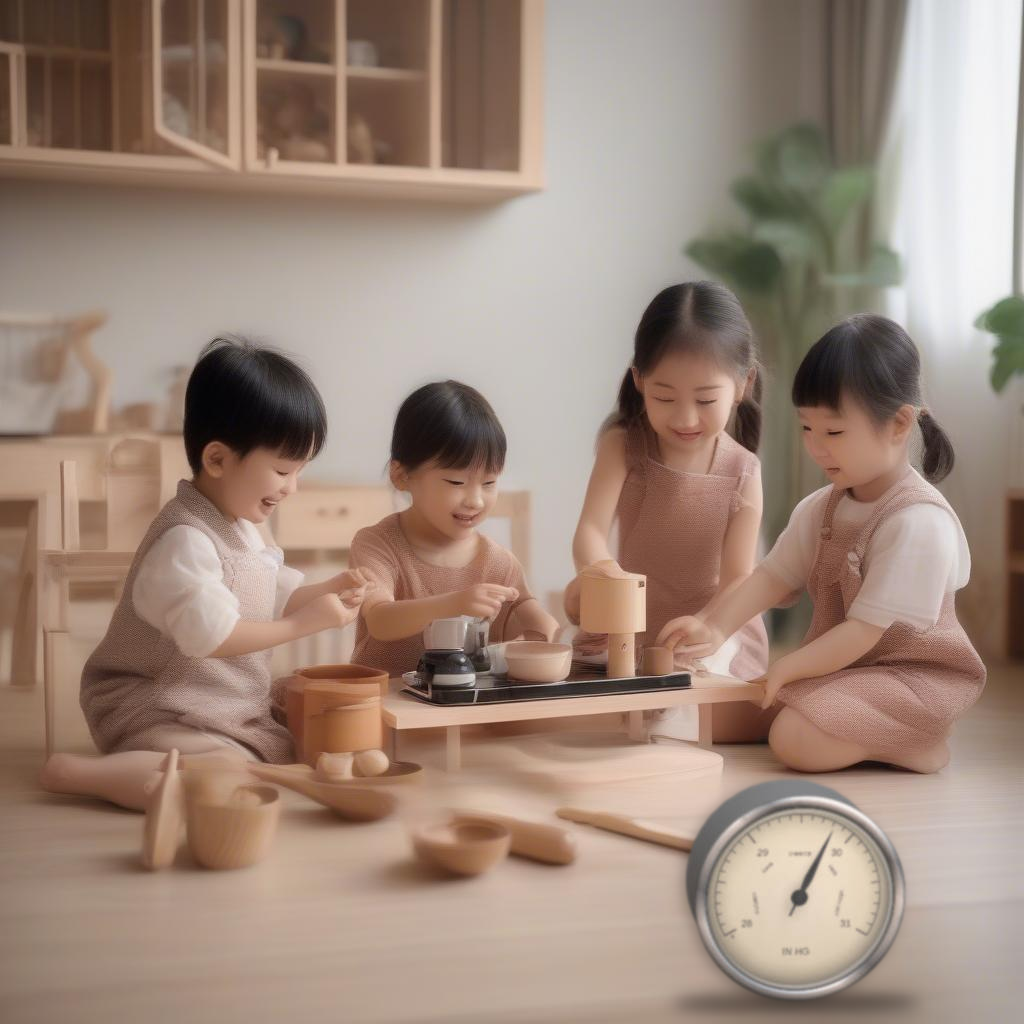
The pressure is value=29.8 unit=inHg
